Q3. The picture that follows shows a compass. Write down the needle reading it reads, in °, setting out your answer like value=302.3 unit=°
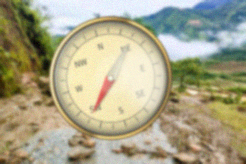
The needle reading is value=225 unit=°
